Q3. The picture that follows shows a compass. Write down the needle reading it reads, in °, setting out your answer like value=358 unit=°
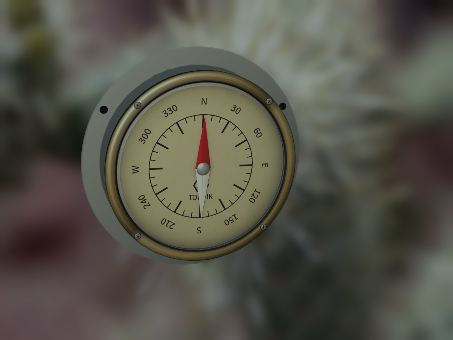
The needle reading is value=0 unit=°
